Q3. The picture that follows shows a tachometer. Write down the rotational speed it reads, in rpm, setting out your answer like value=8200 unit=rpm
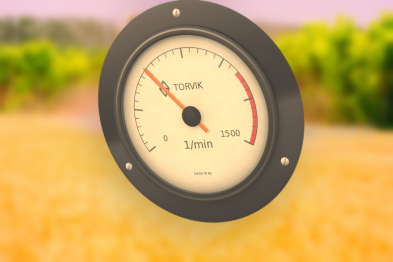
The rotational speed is value=500 unit=rpm
